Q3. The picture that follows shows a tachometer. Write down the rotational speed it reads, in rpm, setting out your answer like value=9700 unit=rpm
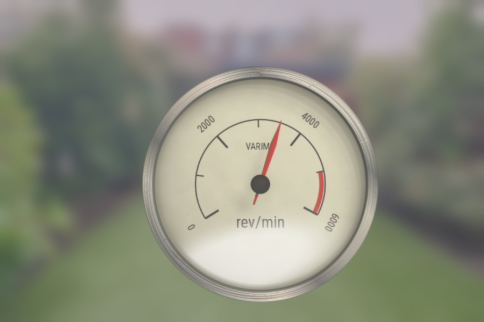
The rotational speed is value=3500 unit=rpm
